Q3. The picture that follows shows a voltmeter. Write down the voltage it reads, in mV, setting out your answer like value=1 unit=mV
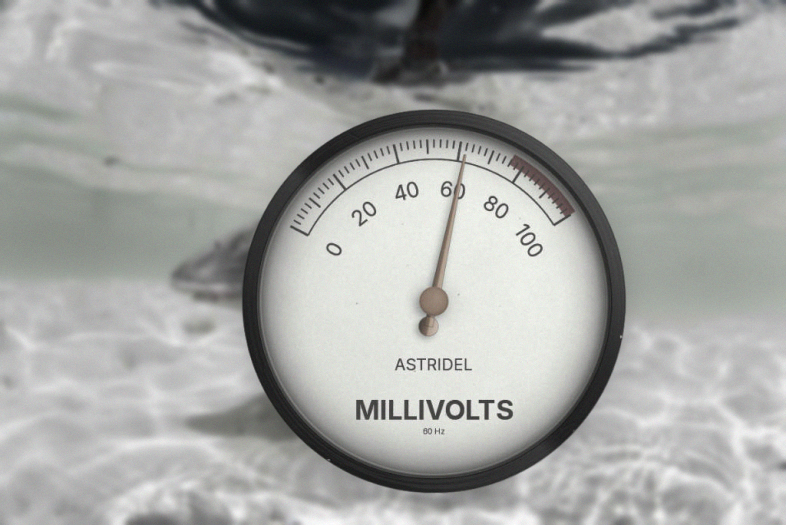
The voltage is value=62 unit=mV
